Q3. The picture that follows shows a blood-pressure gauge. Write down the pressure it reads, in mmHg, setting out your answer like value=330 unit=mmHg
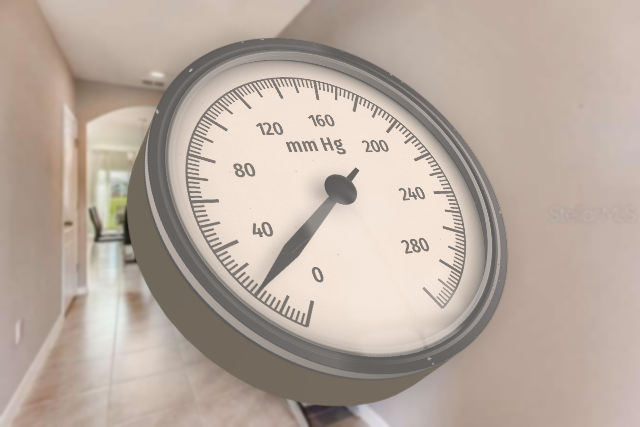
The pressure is value=20 unit=mmHg
